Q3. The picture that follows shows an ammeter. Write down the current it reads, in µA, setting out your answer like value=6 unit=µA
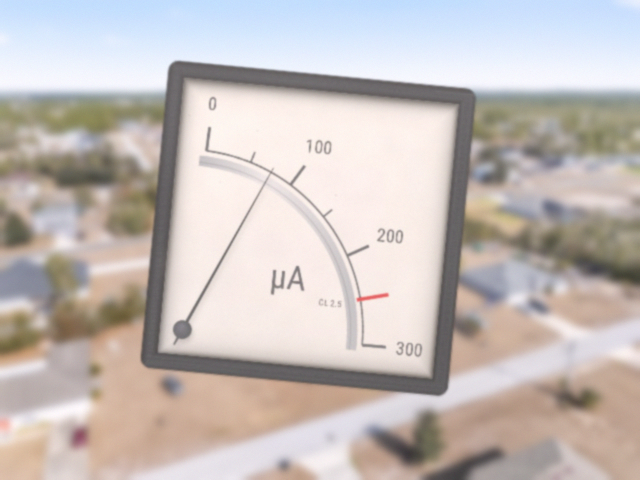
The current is value=75 unit=µA
